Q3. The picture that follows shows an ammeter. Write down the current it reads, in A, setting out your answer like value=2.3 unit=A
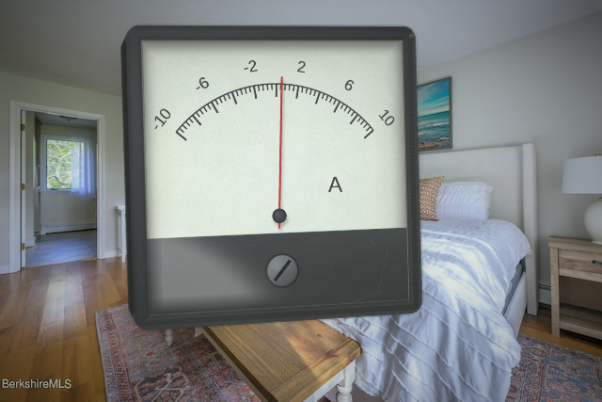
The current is value=0.4 unit=A
